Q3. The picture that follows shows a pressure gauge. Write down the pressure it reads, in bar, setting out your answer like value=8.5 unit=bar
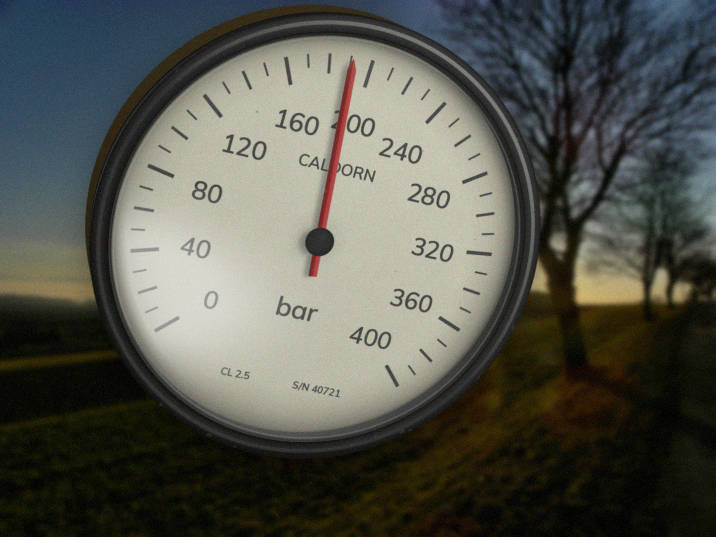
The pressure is value=190 unit=bar
